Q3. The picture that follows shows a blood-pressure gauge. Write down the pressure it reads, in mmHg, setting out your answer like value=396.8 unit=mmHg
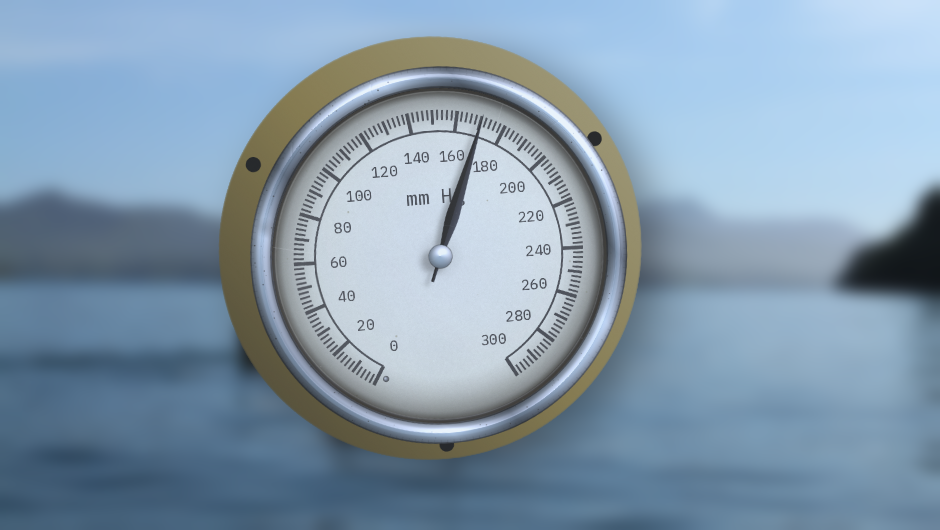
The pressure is value=170 unit=mmHg
